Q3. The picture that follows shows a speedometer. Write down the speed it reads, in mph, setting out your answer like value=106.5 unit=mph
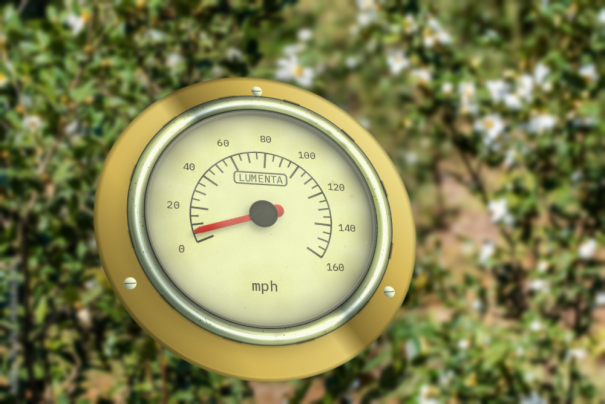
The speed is value=5 unit=mph
